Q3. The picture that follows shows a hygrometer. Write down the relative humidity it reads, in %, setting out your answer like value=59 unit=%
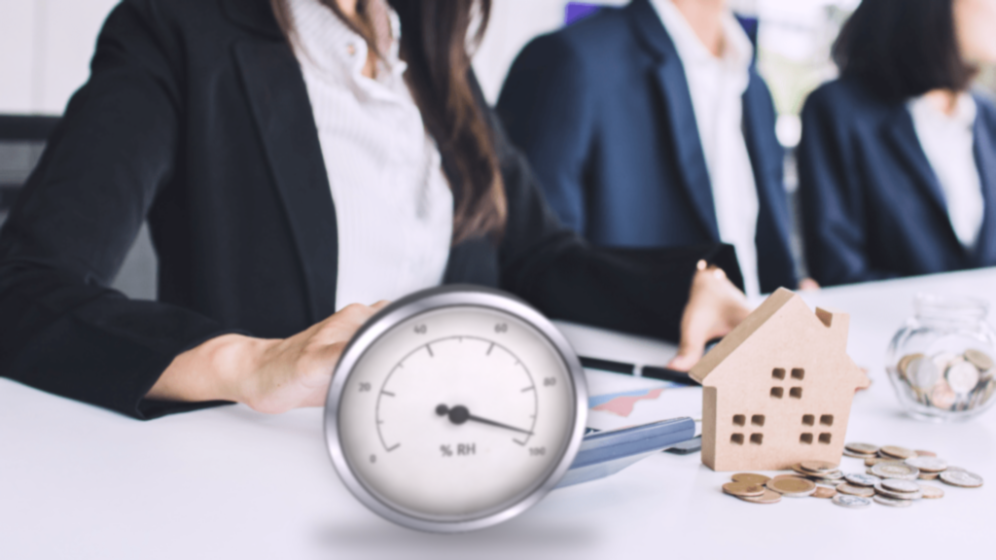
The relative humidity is value=95 unit=%
